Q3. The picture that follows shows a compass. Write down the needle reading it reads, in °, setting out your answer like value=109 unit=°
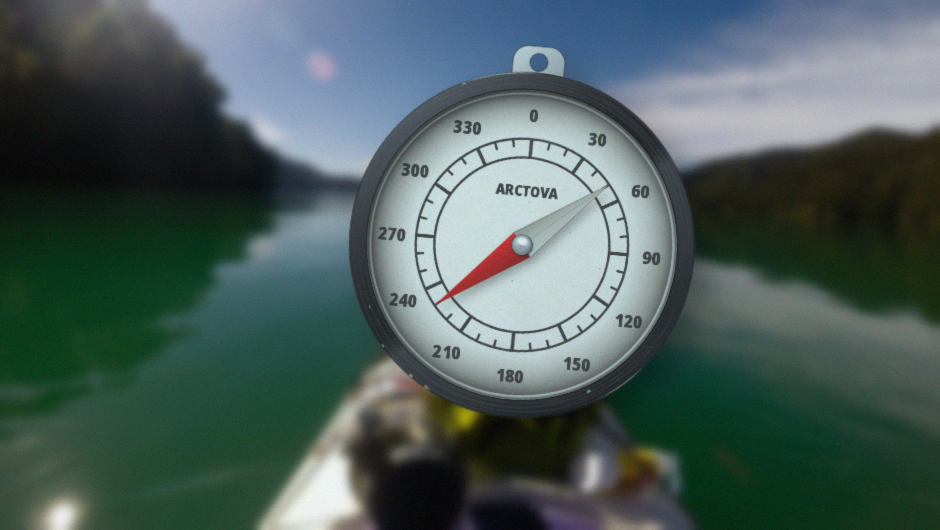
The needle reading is value=230 unit=°
